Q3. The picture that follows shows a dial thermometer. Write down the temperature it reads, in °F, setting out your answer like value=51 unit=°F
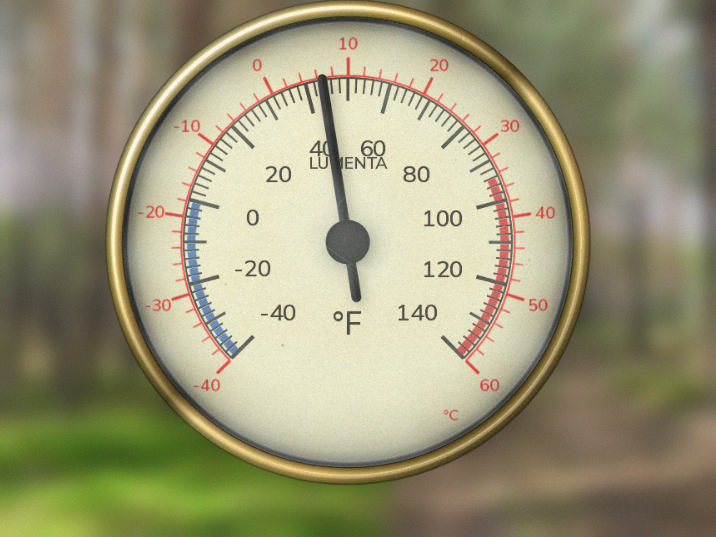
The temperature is value=44 unit=°F
